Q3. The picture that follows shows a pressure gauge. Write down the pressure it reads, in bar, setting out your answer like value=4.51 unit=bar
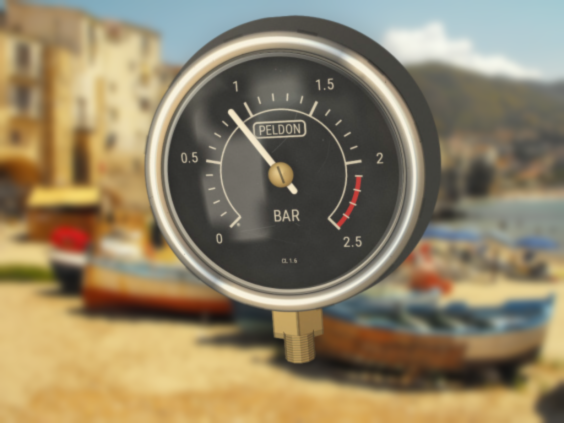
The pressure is value=0.9 unit=bar
